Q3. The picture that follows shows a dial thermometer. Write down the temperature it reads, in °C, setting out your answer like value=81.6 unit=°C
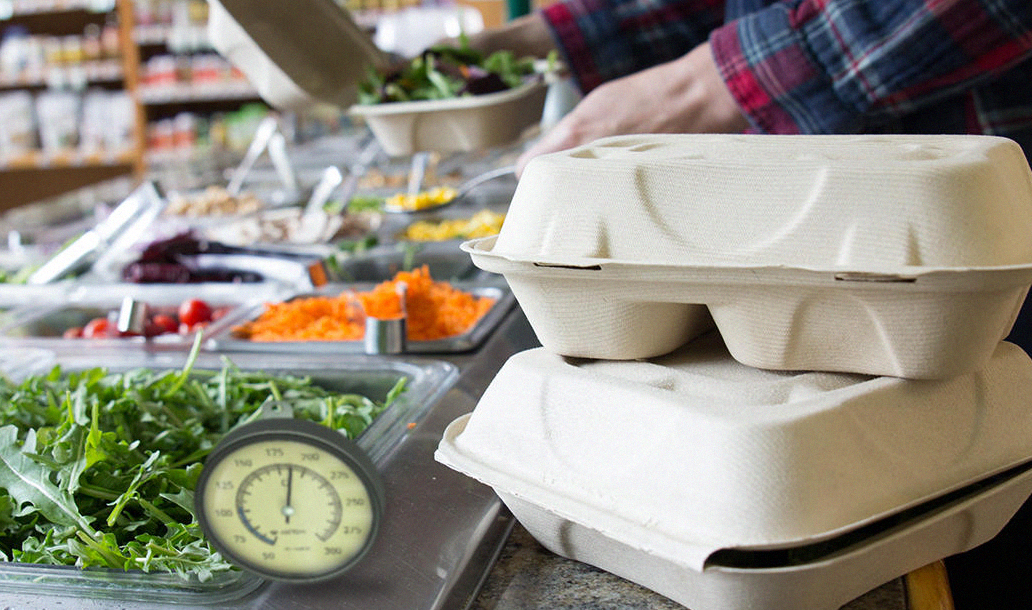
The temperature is value=187.5 unit=°C
